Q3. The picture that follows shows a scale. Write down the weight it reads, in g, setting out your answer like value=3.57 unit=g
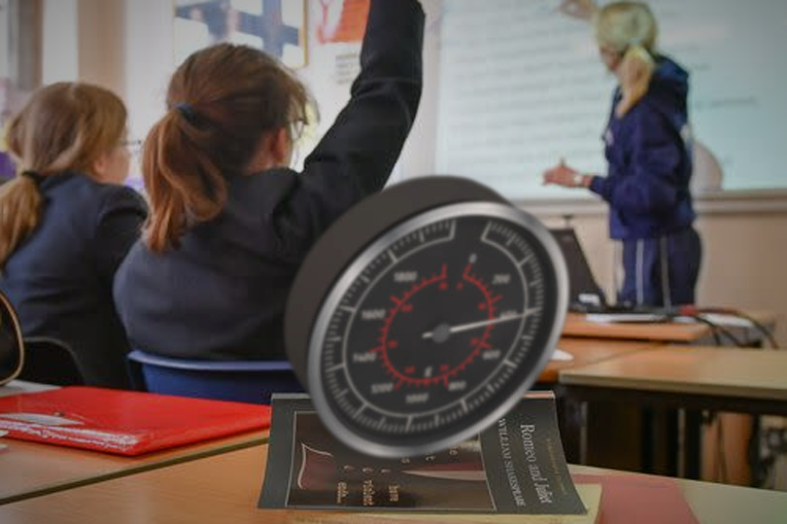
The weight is value=400 unit=g
